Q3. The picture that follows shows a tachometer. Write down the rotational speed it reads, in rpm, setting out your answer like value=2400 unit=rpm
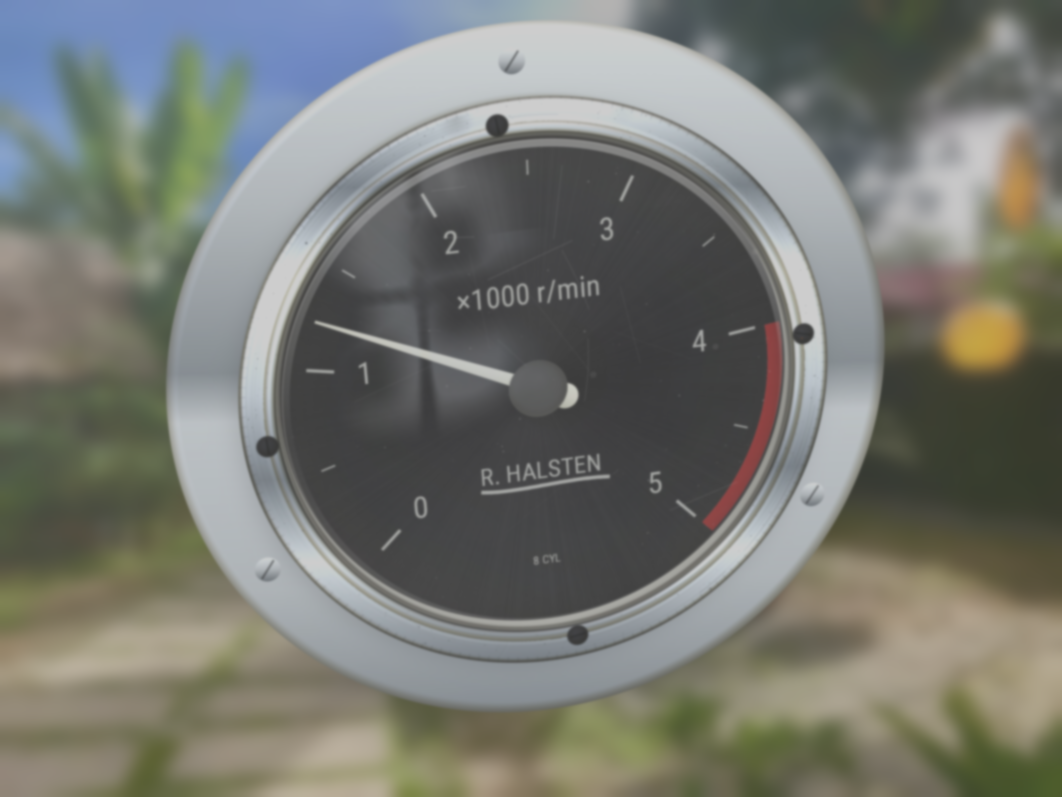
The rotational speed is value=1250 unit=rpm
